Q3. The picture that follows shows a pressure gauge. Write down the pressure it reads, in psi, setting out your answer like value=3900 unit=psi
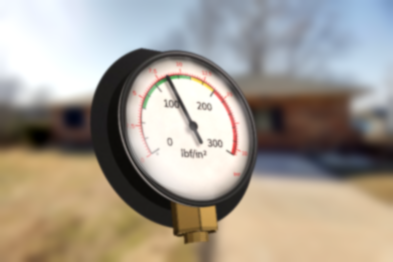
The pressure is value=120 unit=psi
